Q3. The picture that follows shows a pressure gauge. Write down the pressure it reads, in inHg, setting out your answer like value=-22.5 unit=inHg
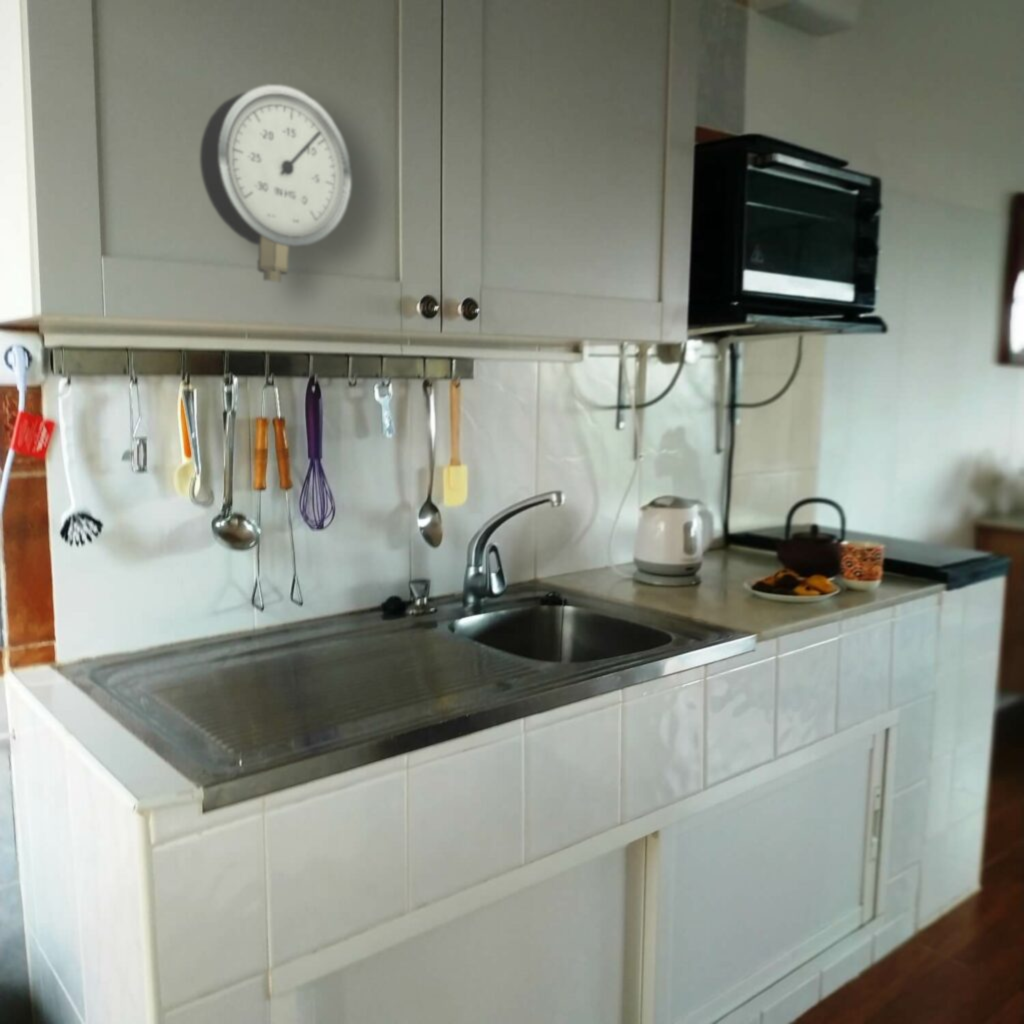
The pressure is value=-11 unit=inHg
